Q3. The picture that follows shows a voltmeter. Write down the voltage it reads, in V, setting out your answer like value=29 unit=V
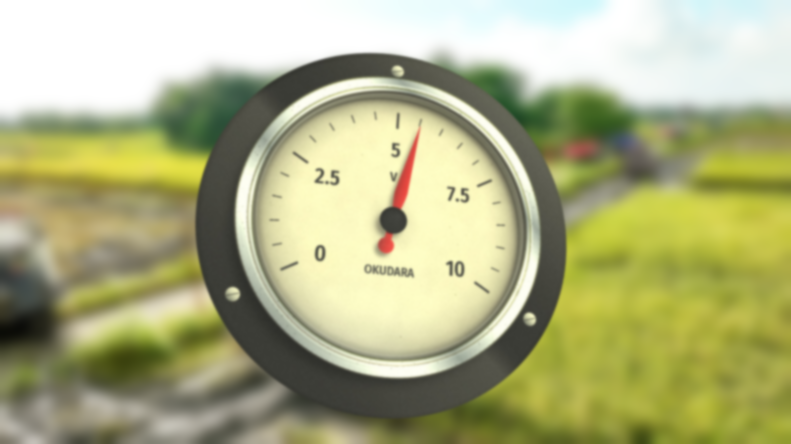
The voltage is value=5.5 unit=V
